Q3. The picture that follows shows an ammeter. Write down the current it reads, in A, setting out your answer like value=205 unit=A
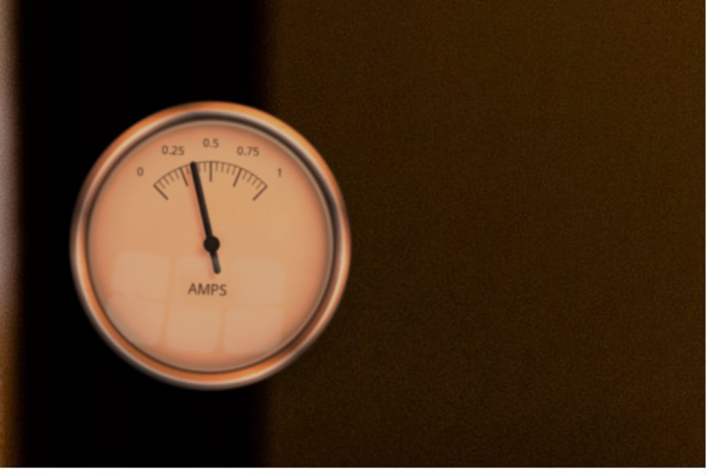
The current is value=0.35 unit=A
